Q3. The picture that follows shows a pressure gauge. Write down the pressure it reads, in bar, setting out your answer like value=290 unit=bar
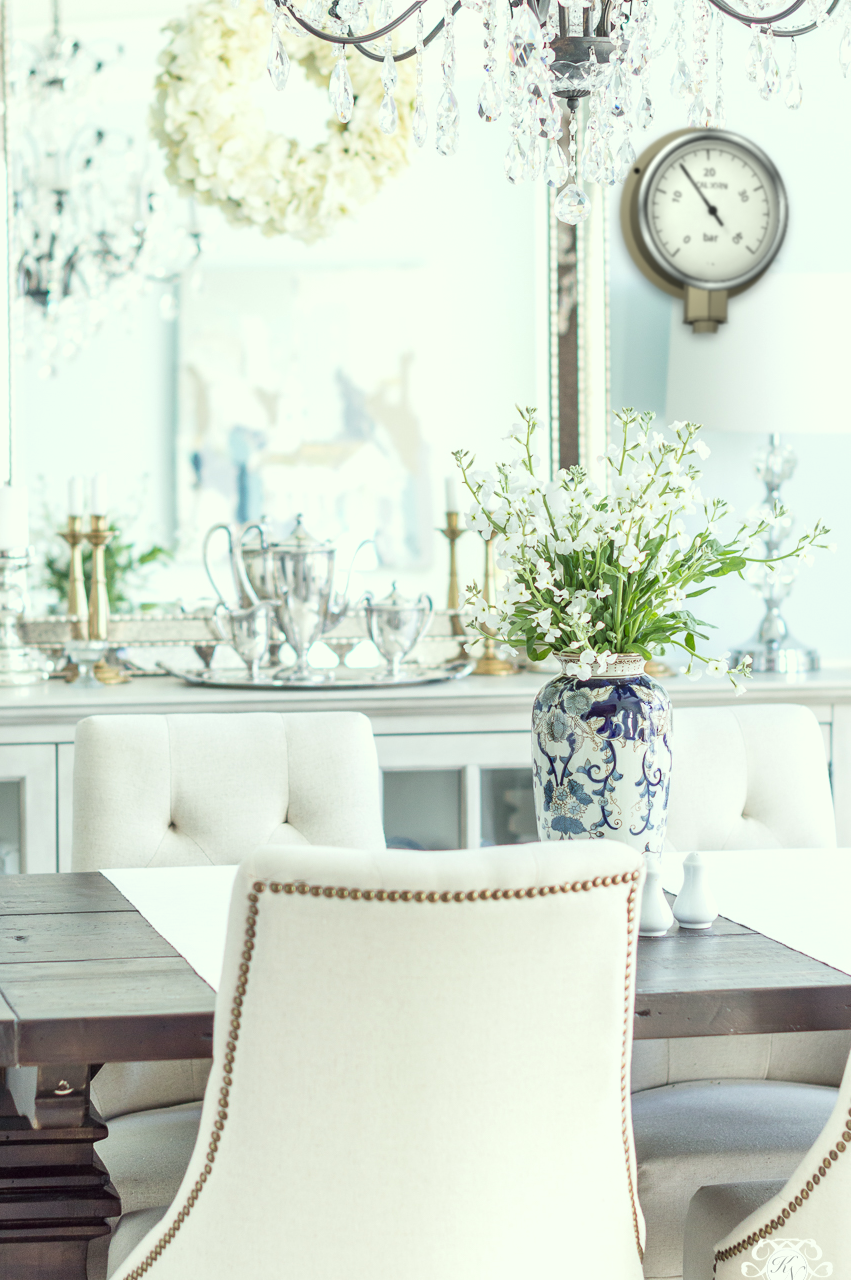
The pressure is value=15 unit=bar
